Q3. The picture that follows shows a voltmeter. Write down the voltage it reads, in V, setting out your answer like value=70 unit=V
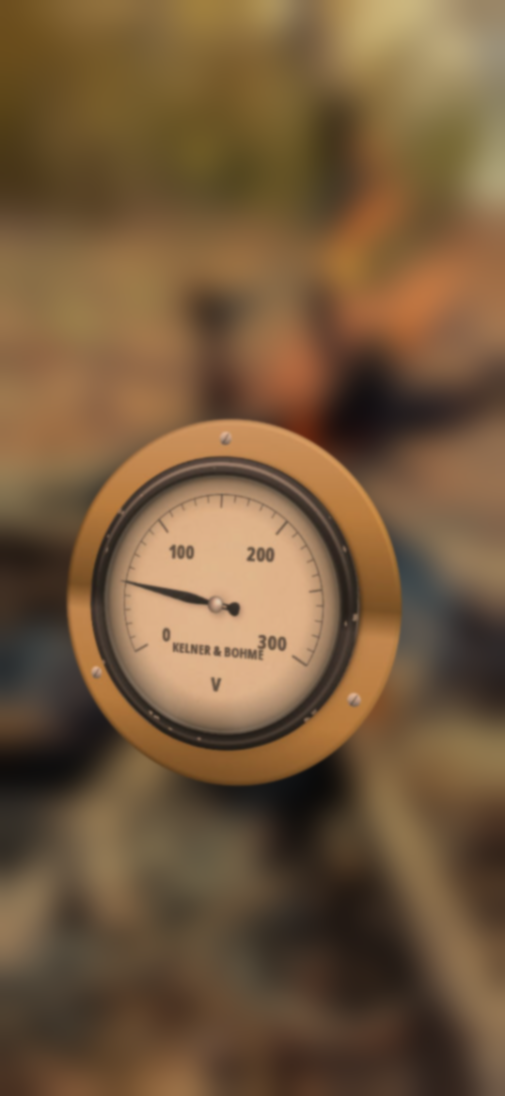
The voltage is value=50 unit=V
